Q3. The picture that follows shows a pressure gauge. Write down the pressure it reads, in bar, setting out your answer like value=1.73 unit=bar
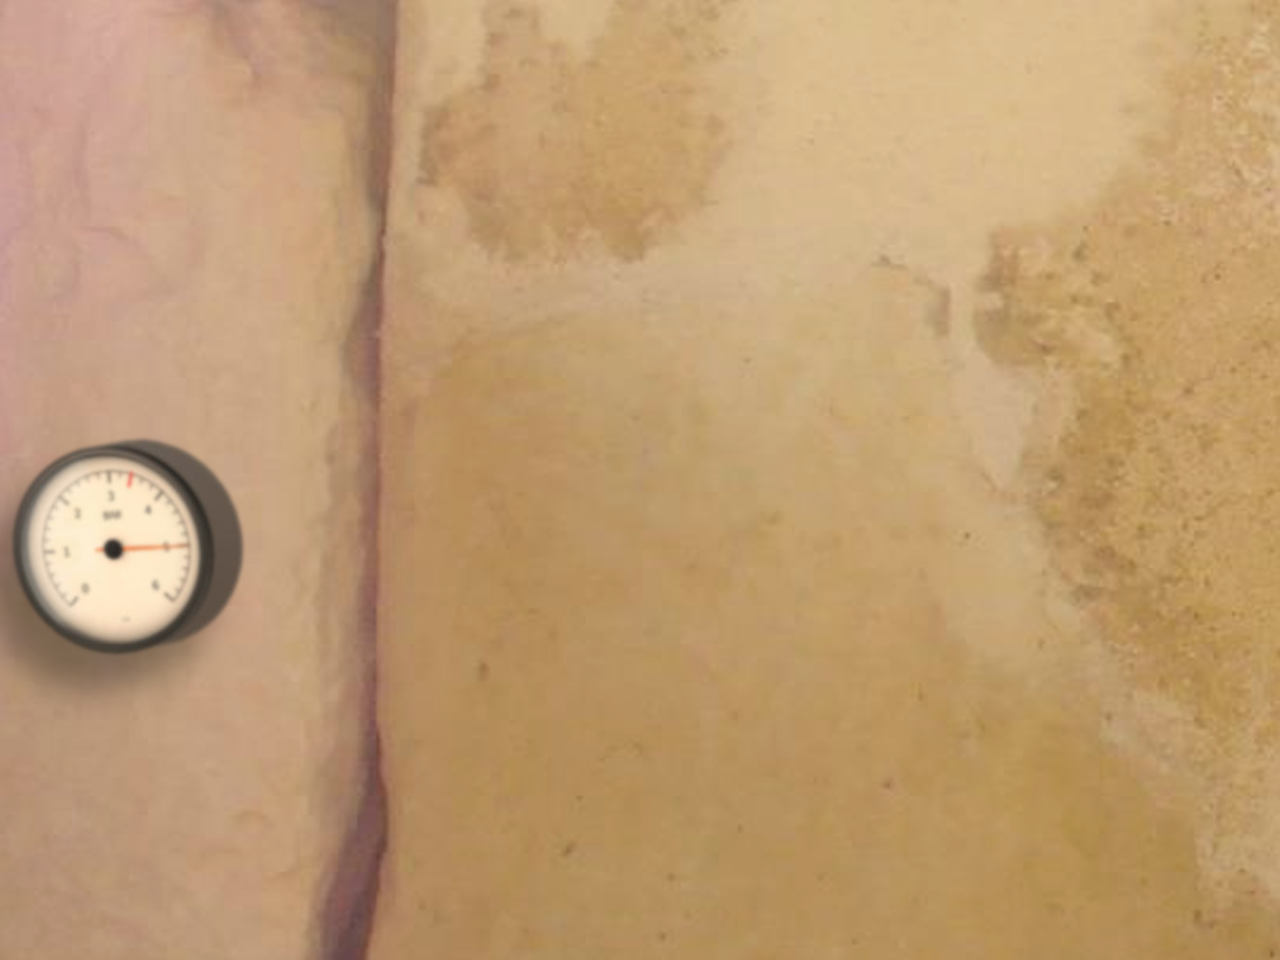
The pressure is value=5 unit=bar
